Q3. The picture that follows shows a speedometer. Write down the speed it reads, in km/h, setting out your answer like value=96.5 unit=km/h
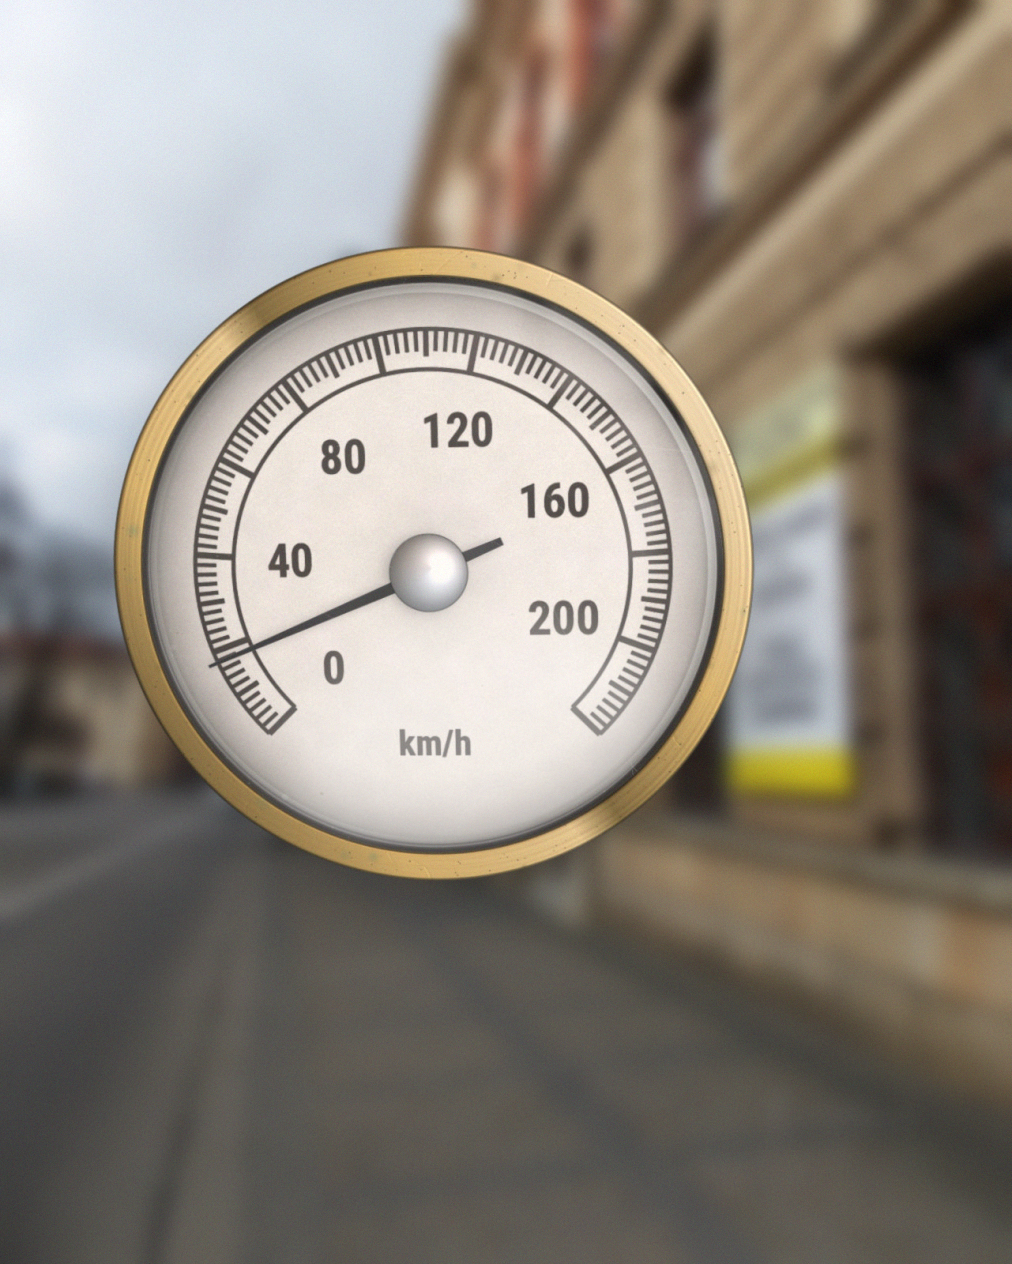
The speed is value=18 unit=km/h
